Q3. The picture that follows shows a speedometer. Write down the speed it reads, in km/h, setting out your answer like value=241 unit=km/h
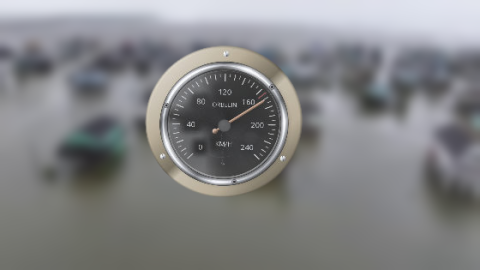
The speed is value=170 unit=km/h
